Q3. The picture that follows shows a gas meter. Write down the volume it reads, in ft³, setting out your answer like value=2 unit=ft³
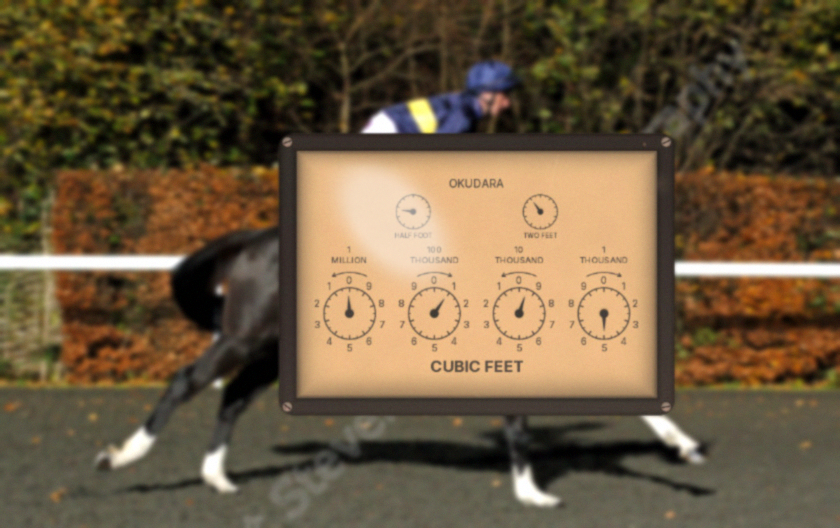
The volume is value=9500 unit=ft³
